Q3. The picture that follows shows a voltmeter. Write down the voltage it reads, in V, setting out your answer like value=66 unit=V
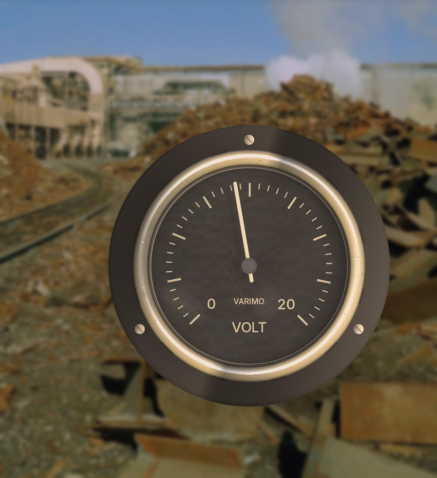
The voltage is value=9.25 unit=V
